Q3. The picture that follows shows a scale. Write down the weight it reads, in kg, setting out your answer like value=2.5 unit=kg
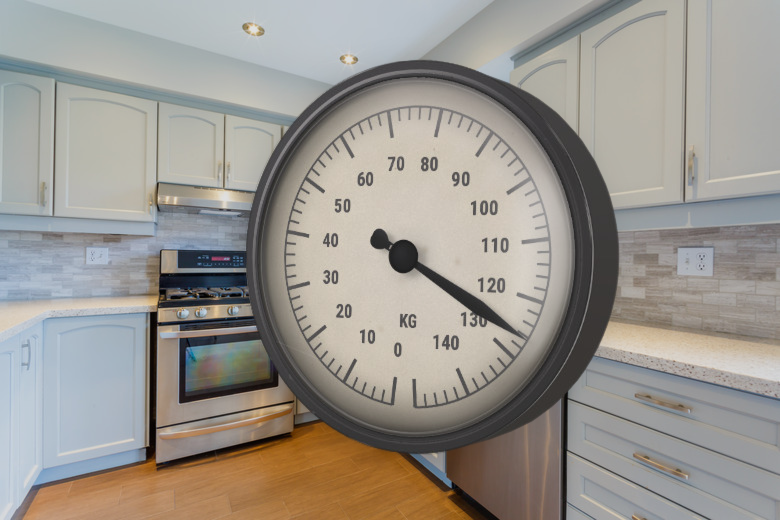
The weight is value=126 unit=kg
